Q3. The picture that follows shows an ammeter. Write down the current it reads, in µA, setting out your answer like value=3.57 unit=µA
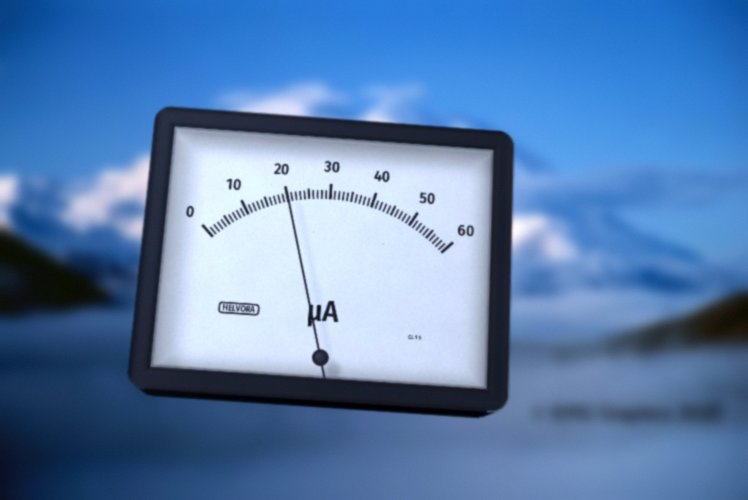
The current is value=20 unit=µA
